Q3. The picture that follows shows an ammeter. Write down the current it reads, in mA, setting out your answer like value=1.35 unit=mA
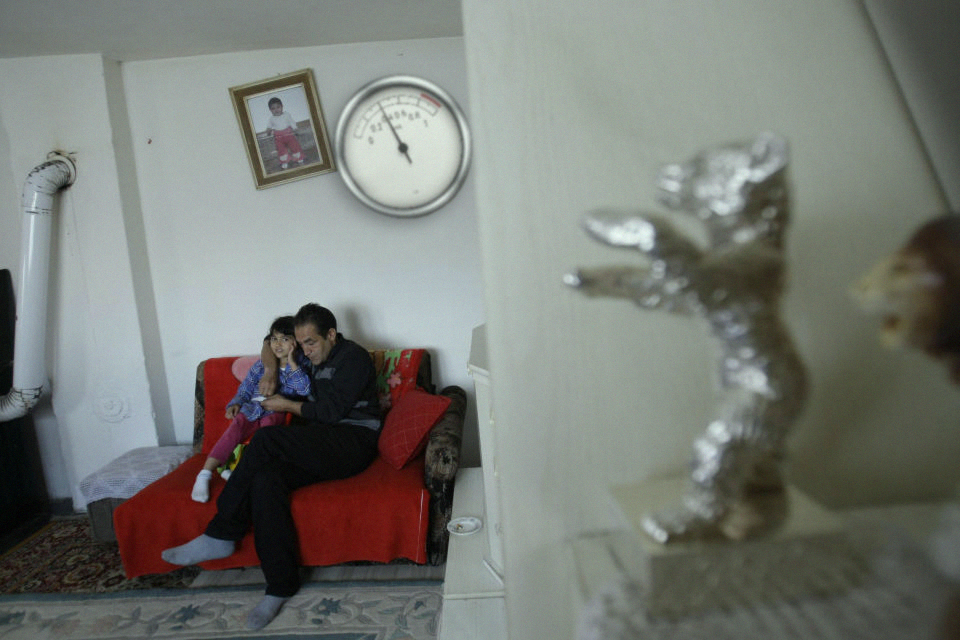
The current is value=0.4 unit=mA
